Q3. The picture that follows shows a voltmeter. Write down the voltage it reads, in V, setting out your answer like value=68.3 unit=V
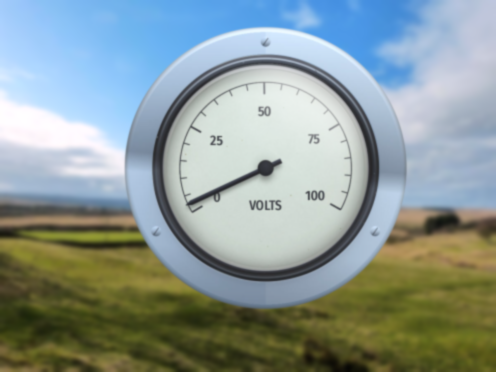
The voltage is value=2.5 unit=V
